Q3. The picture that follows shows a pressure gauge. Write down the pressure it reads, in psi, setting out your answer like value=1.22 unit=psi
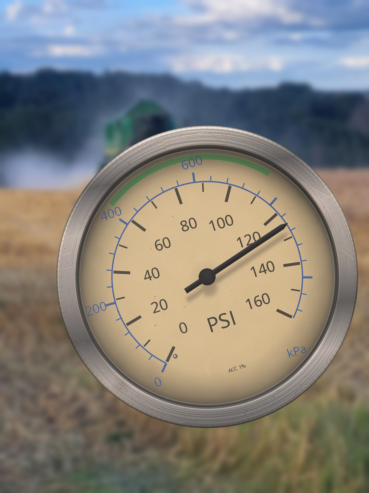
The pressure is value=125 unit=psi
